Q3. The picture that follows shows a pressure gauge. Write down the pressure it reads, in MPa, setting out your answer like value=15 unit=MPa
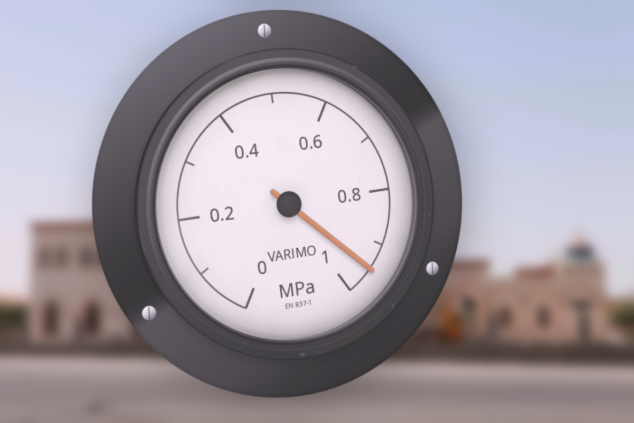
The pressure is value=0.95 unit=MPa
